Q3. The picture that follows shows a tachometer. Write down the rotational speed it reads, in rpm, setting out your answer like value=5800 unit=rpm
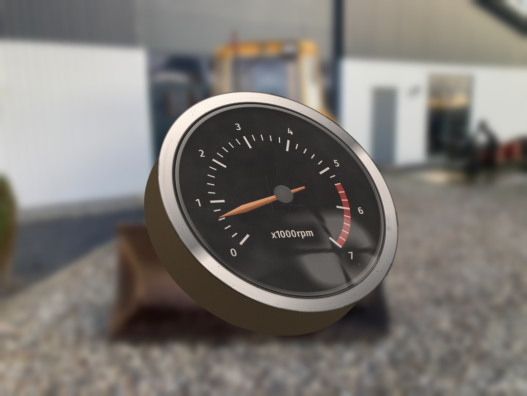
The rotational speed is value=600 unit=rpm
